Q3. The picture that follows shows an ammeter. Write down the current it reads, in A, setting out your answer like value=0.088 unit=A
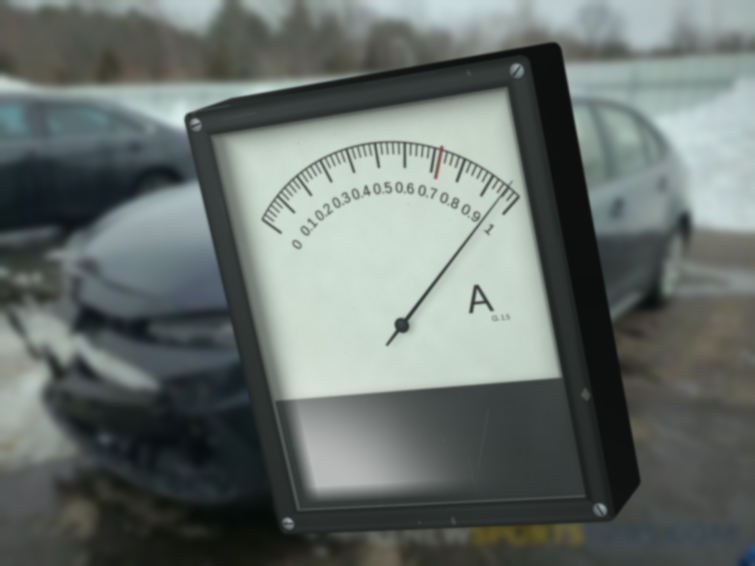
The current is value=0.96 unit=A
